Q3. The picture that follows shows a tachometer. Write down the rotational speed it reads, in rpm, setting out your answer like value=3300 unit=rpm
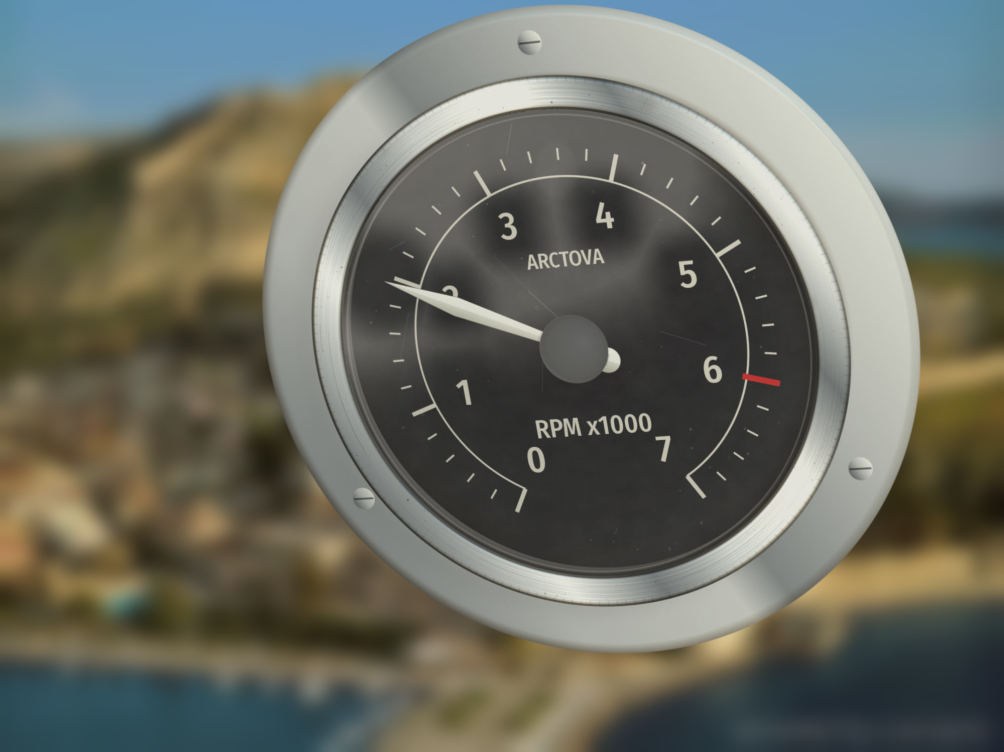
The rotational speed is value=2000 unit=rpm
